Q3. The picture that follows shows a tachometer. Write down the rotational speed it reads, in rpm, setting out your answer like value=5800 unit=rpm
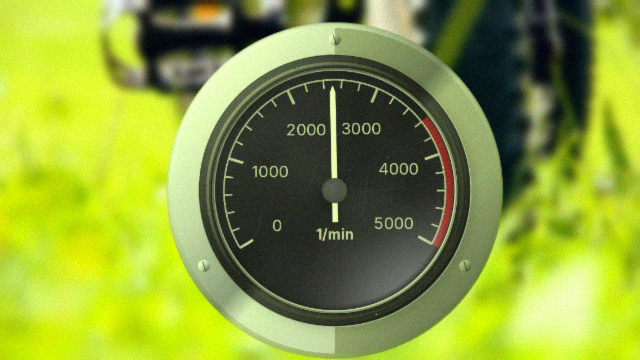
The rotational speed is value=2500 unit=rpm
